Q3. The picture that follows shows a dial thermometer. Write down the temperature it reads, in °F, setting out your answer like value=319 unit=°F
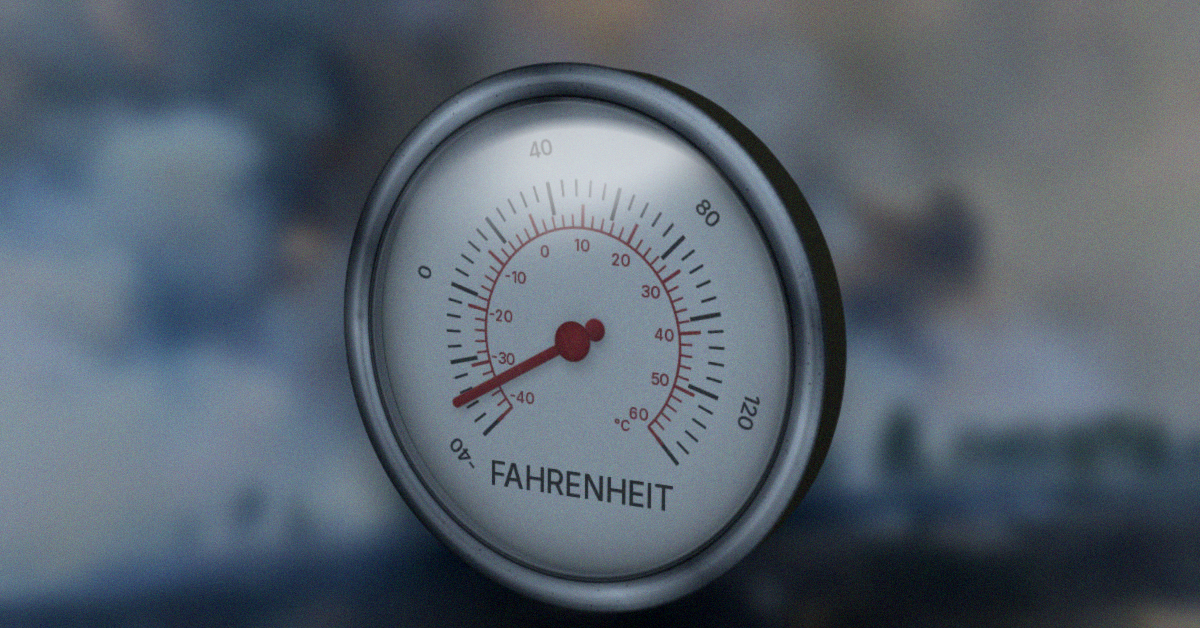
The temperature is value=-30 unit=°F
